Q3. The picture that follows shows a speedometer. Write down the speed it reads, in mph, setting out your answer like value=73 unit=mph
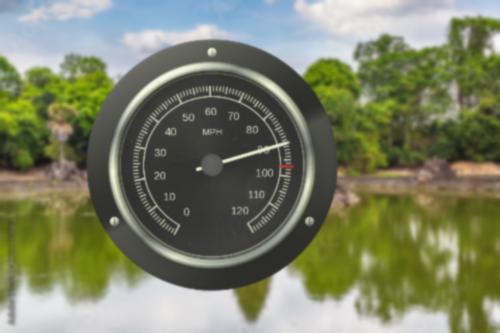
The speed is value=90 unit=mph
